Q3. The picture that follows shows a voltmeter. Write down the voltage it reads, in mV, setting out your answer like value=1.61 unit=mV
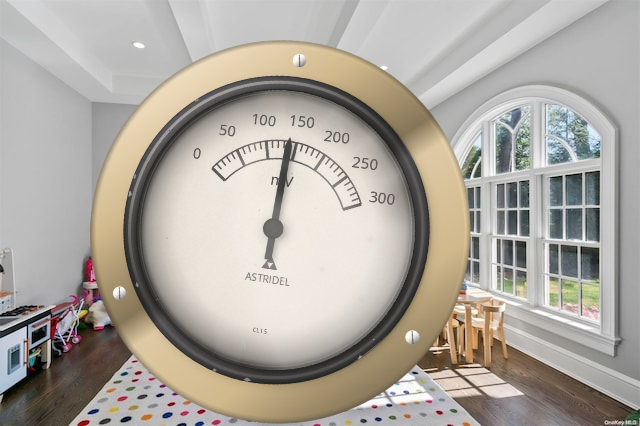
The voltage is value=140 unit=mV
